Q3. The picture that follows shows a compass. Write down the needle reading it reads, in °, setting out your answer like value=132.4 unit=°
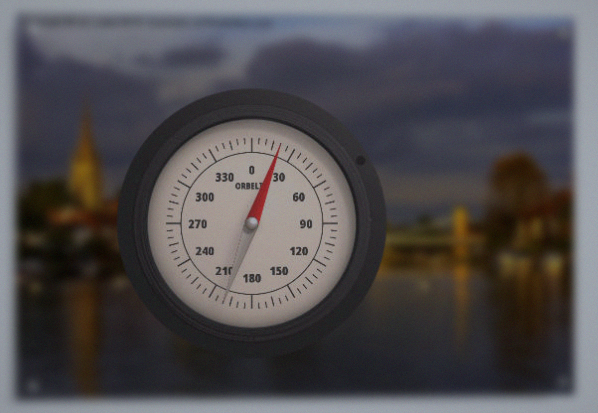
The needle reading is value=20 unit=°
